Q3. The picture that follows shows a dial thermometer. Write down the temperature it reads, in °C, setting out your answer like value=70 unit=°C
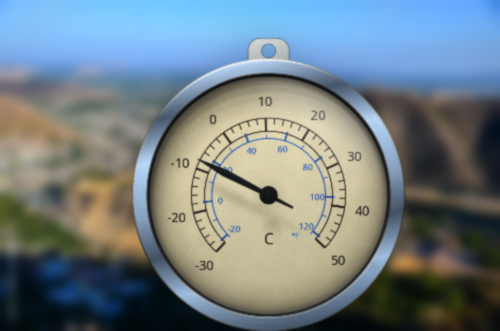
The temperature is value=-8 unit=°C
